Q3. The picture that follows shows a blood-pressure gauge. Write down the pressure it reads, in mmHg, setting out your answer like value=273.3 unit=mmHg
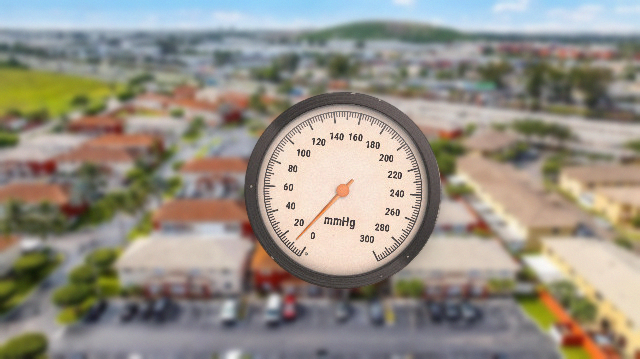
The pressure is value=10 unit=mmHg
